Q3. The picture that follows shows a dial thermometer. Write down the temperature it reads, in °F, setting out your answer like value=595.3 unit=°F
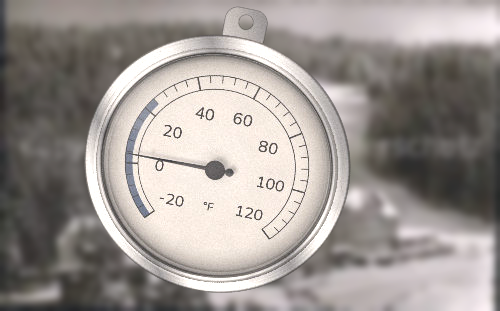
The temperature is value=4 unit=°F
